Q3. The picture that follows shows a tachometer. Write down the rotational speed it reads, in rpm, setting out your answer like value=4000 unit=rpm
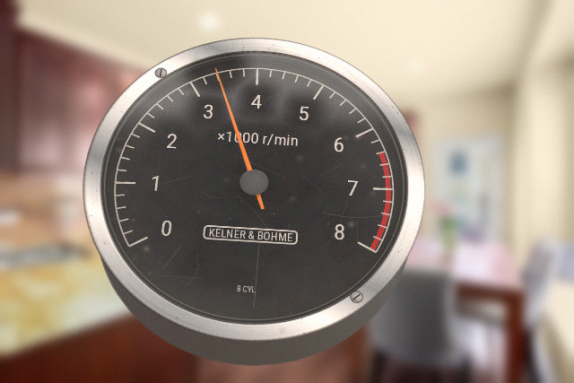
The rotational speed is value=3400 unit=rpm
